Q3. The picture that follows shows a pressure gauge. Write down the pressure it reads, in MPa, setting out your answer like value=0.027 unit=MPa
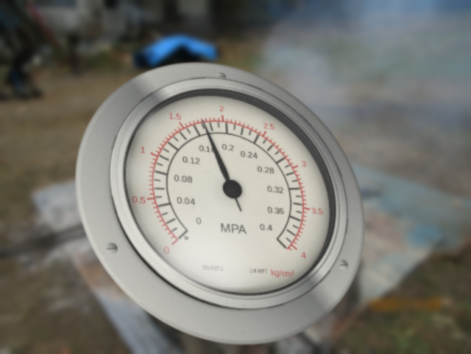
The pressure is value=0.17 unit=MPa
